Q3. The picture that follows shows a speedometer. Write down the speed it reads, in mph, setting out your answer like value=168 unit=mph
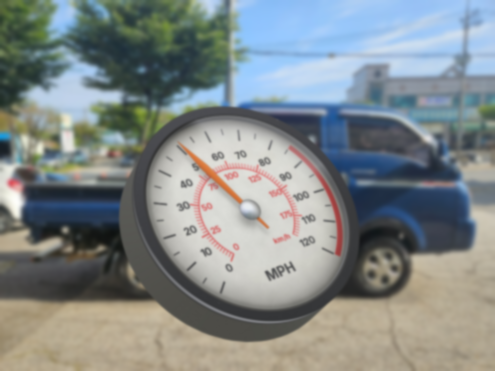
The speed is value=50 unit=mph
